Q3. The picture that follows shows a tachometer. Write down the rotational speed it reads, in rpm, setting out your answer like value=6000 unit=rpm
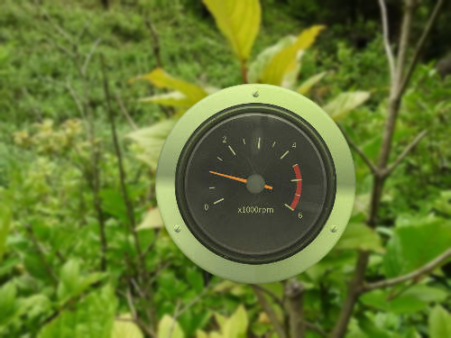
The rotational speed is value=1000 unit=rpm
